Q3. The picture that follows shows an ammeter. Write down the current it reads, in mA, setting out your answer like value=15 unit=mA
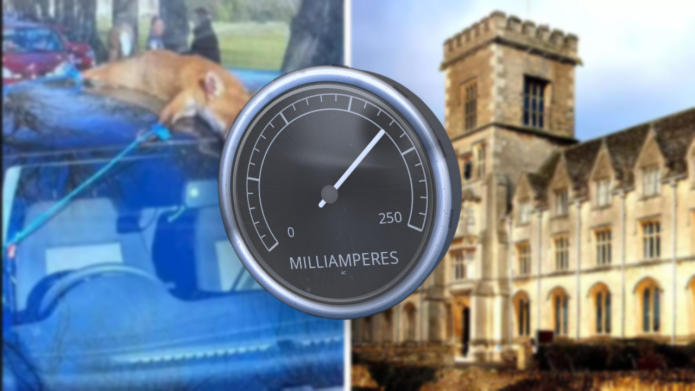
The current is value=180 unit=mA
